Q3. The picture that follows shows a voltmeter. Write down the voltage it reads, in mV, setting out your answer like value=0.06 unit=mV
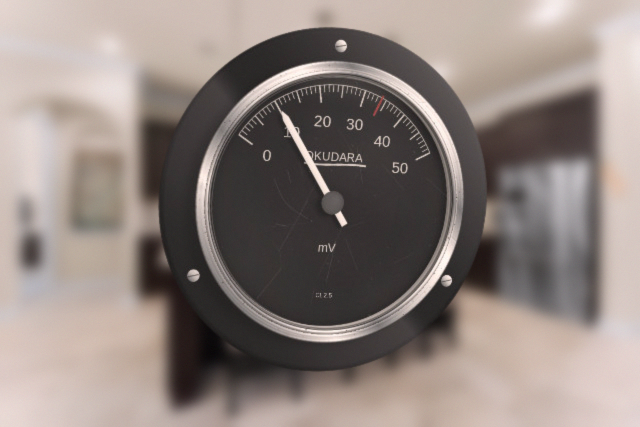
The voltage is value=10 unit=mV
